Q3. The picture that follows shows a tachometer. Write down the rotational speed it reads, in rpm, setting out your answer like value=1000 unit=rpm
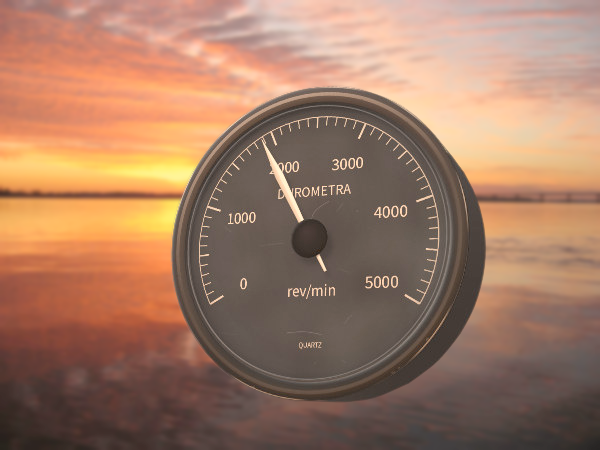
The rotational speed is value=1900 unit=rpm
